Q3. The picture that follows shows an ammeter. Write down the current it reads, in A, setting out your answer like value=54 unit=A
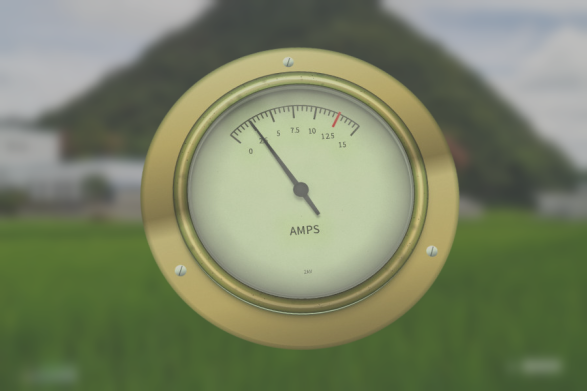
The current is value=2.5 unit=A
